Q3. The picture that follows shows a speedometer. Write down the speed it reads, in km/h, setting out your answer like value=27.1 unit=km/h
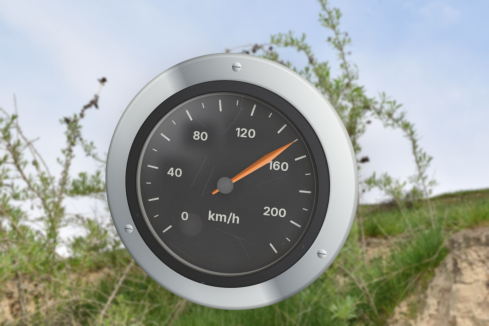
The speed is value=150 unit=km/h
